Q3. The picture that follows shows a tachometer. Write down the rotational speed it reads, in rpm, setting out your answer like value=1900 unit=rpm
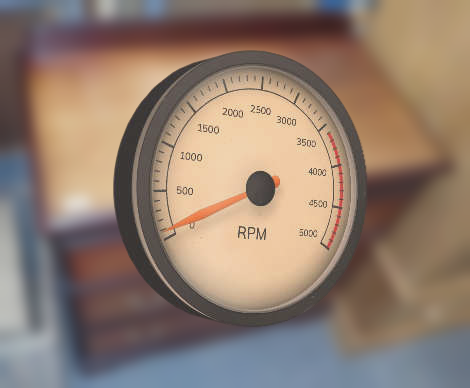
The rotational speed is value=100 unit=rpm
